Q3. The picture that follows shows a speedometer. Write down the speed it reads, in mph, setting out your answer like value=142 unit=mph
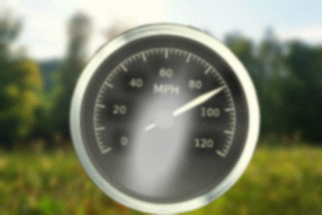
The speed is value=90 unit=mph
